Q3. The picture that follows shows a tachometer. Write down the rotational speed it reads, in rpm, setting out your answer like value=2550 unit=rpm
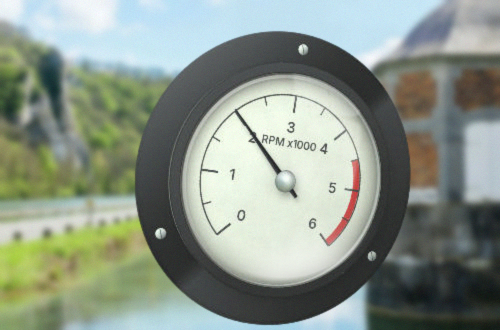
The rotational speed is value=2000 unit=rpm
